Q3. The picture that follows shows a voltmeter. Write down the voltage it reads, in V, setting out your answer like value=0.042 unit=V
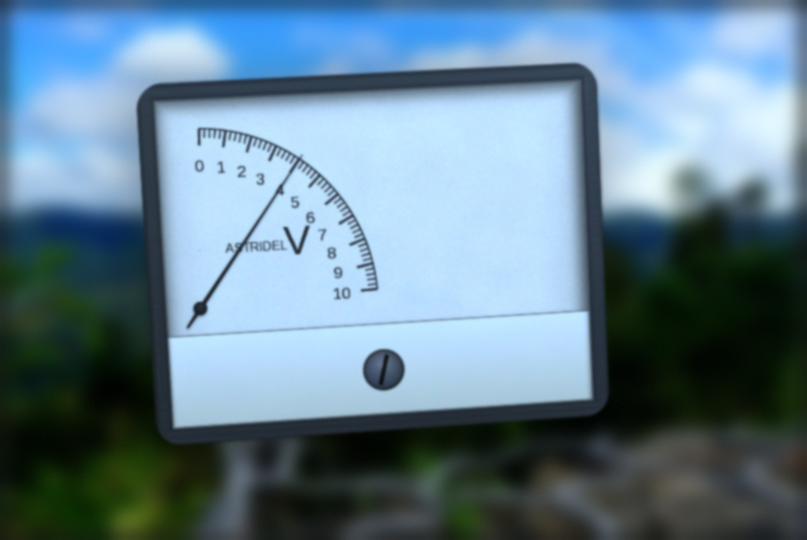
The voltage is value=4 unit=V
